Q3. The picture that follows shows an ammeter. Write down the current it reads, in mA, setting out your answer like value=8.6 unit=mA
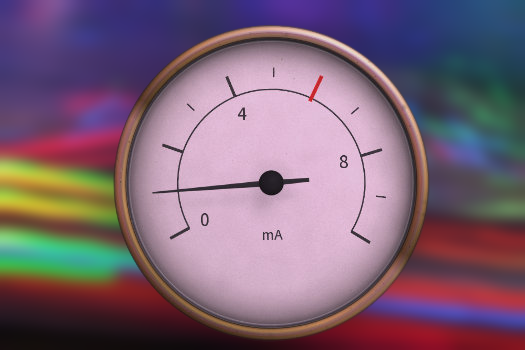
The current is value=1 unit=mA
